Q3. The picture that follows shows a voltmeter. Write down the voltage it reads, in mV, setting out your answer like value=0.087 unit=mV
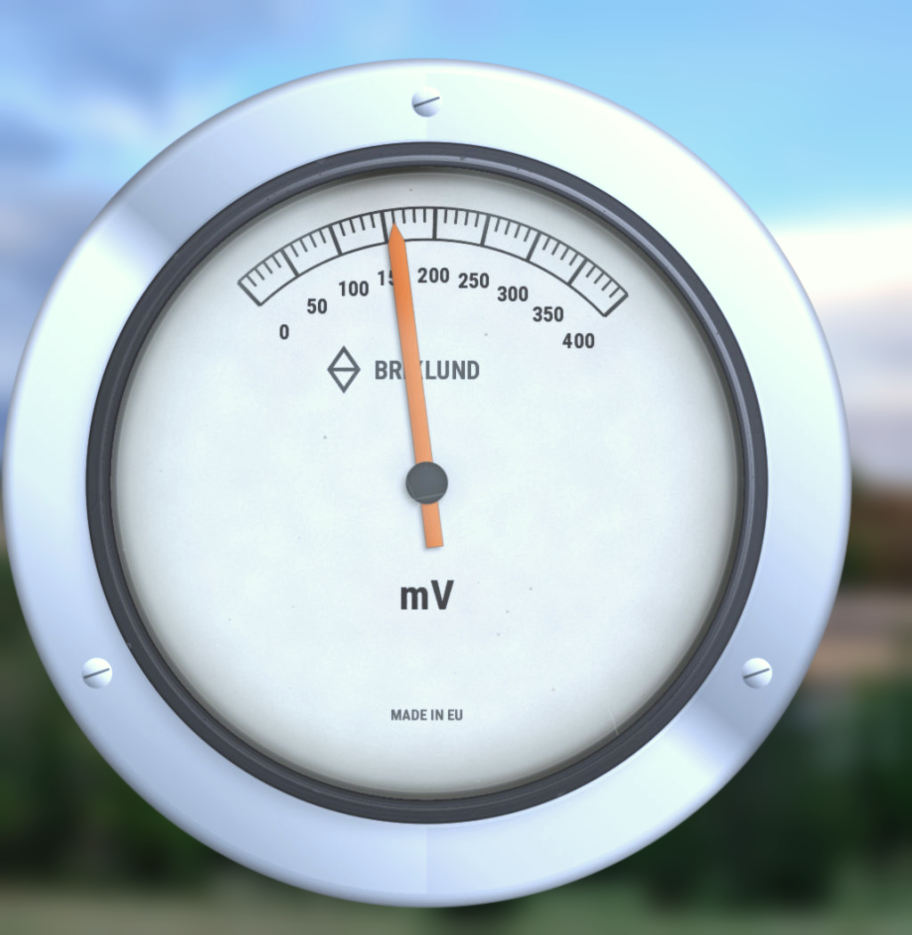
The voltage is value=160 unit=mV
